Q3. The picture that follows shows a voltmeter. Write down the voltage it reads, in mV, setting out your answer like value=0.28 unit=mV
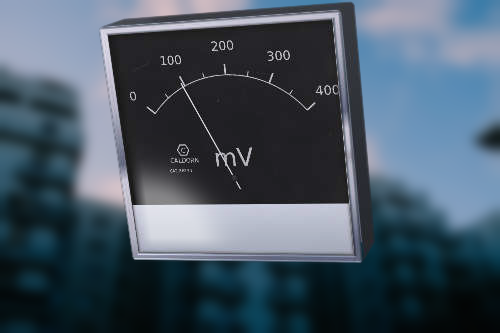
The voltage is value=100 unit=mV
